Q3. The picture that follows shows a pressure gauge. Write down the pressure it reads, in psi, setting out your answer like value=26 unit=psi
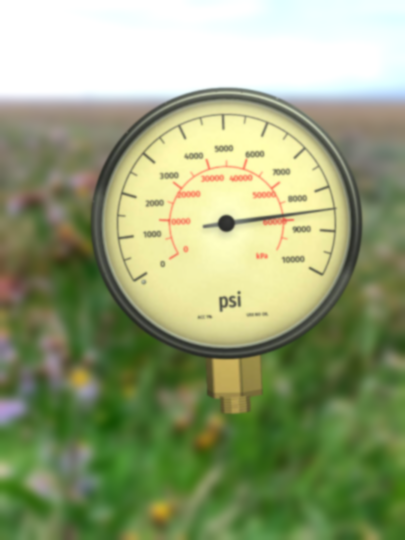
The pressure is value=8500 unit=psi
